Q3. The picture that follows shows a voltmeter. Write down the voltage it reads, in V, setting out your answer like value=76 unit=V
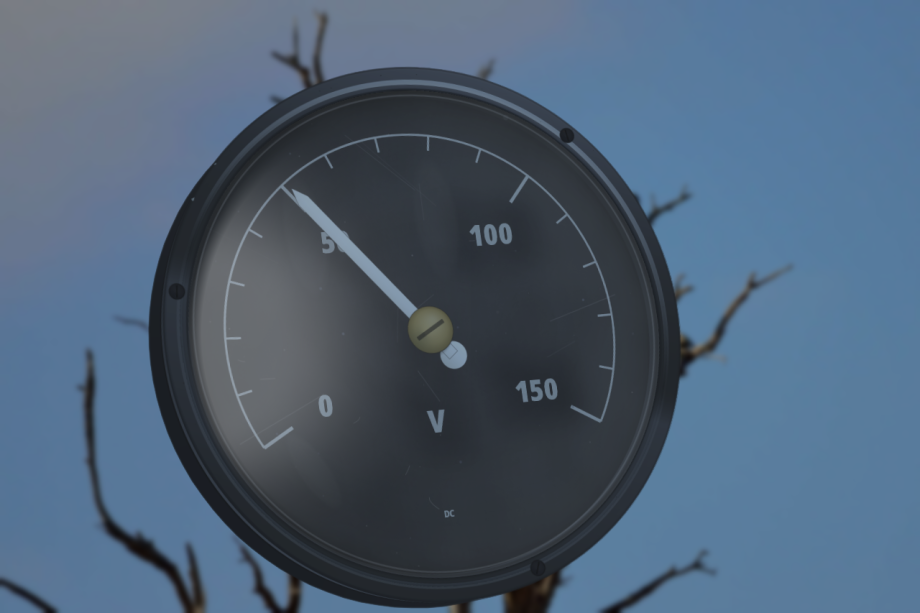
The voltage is value=50 unit=V
